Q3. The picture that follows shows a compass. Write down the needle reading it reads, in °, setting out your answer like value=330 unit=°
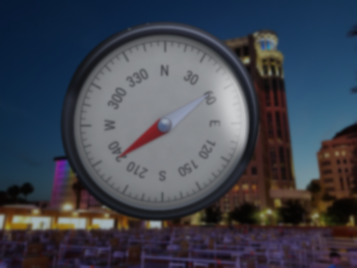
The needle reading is value=235 unit=°
